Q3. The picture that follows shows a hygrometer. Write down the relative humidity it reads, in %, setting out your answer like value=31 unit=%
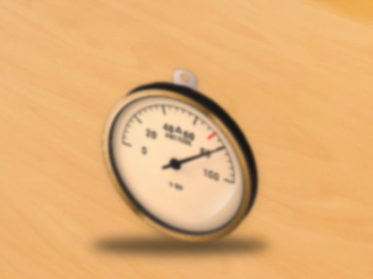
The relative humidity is value=80 unit=%
